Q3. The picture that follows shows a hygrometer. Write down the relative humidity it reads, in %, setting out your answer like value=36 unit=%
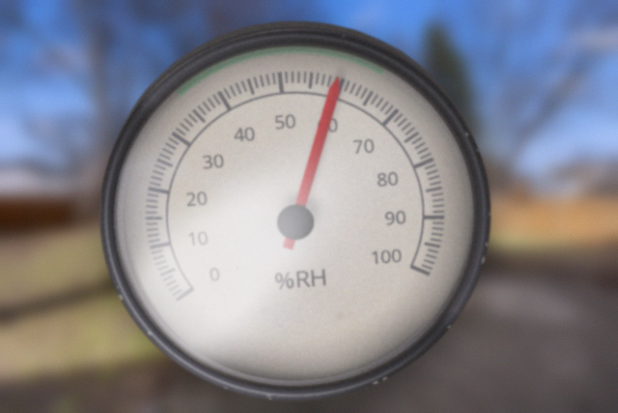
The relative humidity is value=59 unit=%
